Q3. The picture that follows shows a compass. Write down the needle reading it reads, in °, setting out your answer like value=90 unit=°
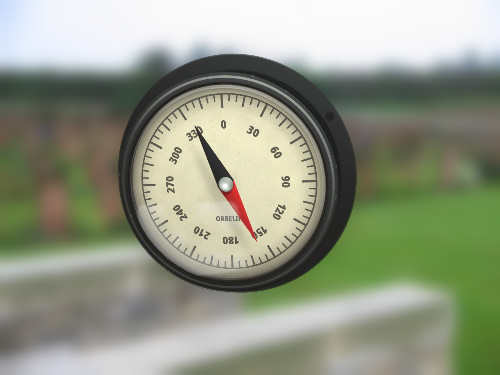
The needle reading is value=155 unit=°
